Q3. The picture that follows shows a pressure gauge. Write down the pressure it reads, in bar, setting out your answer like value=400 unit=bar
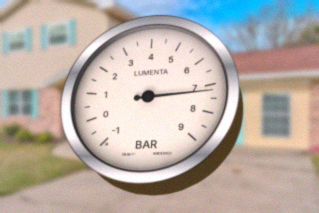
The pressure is value=7.25 unit=bar
